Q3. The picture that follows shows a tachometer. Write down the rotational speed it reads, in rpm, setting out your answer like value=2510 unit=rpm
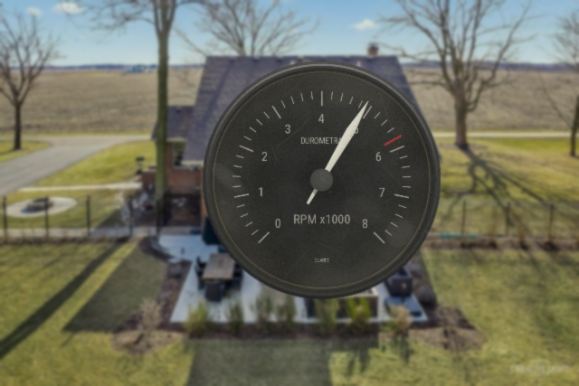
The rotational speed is value=4900 unit=rpm
